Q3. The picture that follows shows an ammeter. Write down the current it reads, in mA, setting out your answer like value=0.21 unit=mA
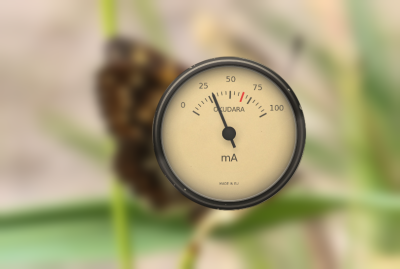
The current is value=30 unit=mA
